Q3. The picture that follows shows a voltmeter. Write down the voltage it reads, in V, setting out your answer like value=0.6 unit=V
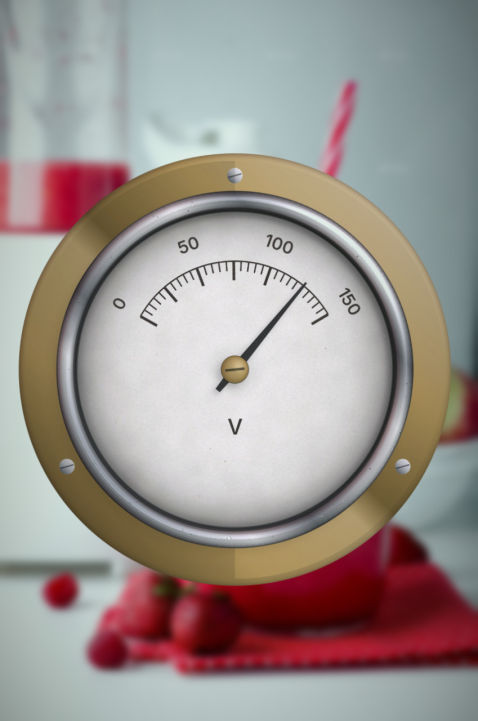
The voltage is value=125 unit=V
